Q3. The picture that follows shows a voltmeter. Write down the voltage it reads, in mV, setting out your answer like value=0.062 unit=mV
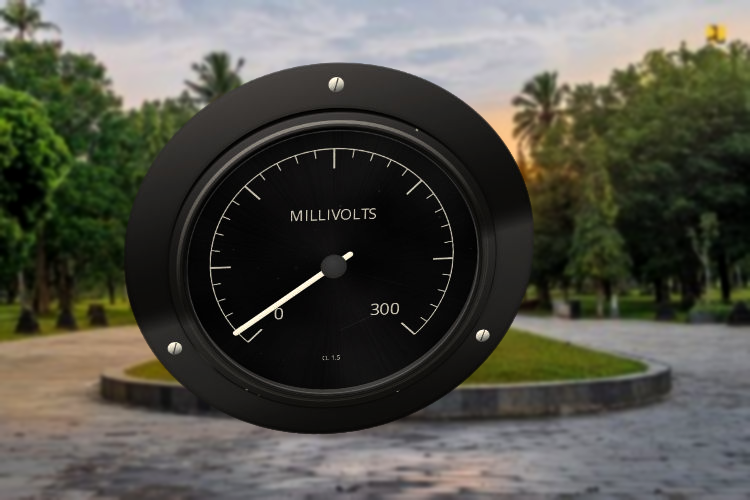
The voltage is value=10 unit=mV
